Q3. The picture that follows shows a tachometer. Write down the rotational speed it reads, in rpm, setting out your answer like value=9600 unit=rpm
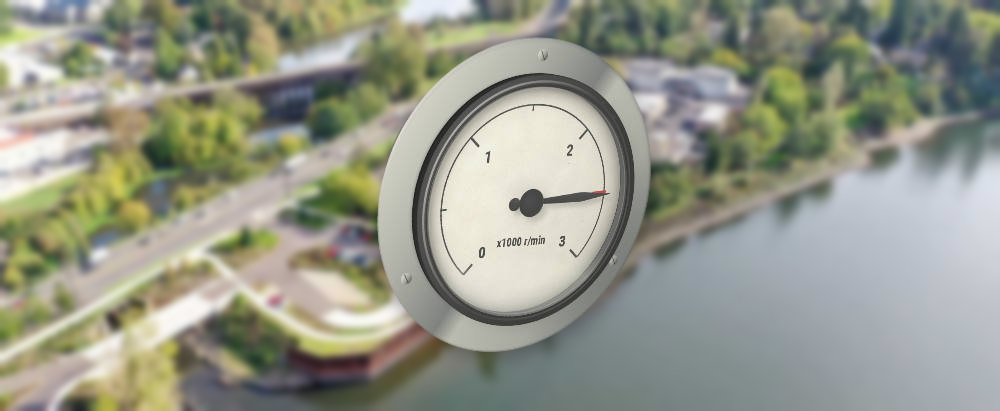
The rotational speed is value=2500 unit=rpm
